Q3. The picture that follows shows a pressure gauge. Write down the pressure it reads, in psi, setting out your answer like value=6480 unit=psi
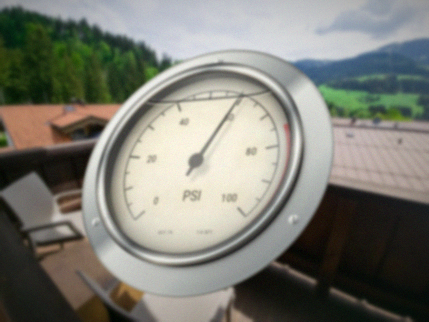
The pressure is value=60 unit=psi
